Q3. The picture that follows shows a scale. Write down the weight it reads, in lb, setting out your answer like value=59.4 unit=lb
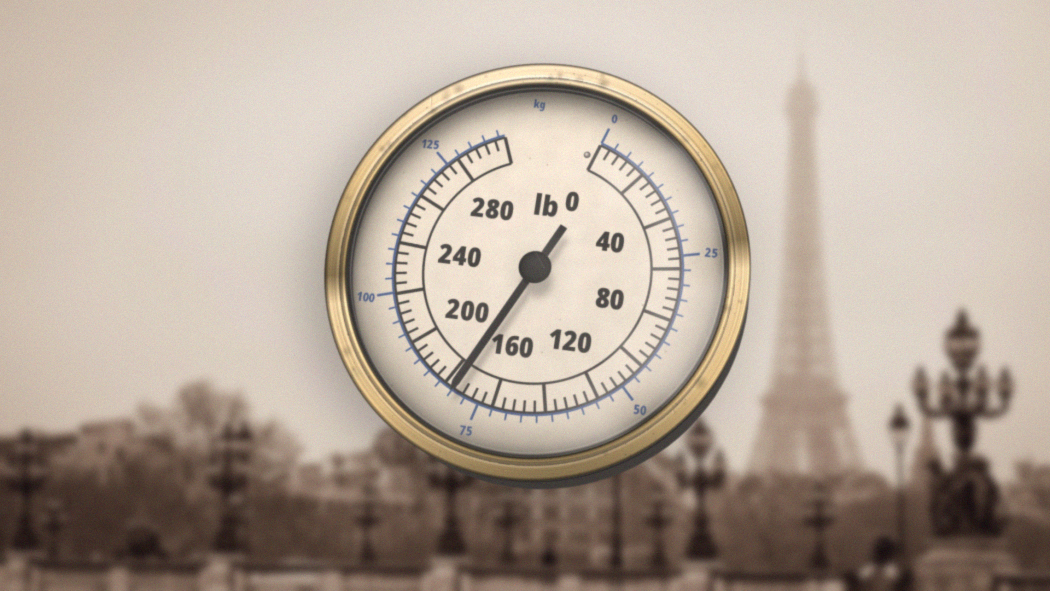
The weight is value=176 unit=lb
